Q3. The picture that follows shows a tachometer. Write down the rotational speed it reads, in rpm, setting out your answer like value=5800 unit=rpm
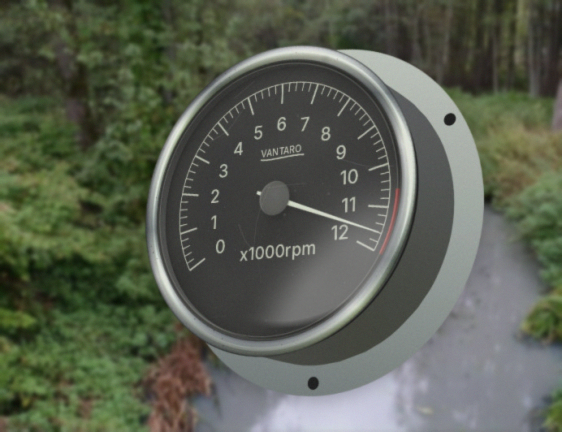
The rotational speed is value=11600 unit=rpm
